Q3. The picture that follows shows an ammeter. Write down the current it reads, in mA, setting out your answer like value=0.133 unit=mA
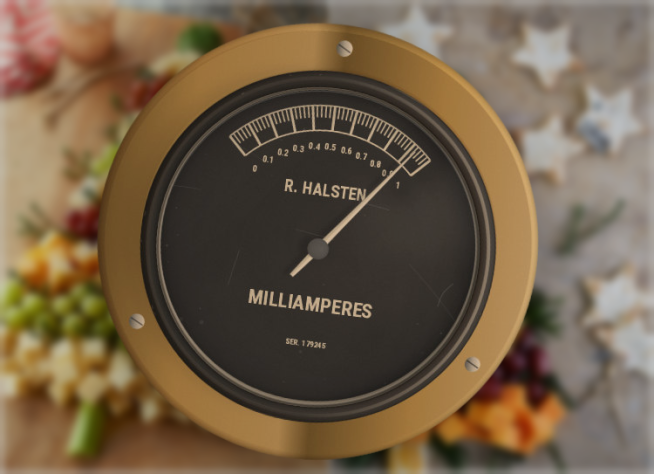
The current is value=0.92 unit=mA
